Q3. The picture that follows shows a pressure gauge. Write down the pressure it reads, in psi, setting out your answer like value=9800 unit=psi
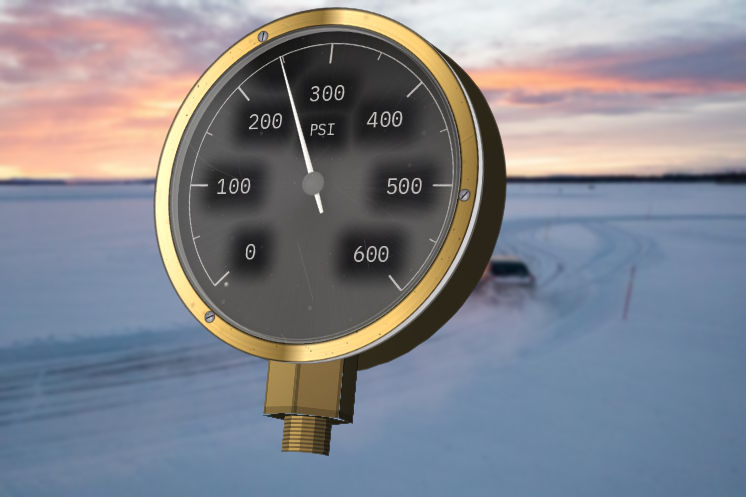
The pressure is value=250 unit=psi
